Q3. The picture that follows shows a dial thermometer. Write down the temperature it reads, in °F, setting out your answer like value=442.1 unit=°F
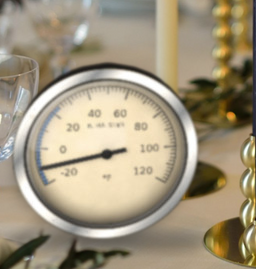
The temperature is value=-10 unit=°F
